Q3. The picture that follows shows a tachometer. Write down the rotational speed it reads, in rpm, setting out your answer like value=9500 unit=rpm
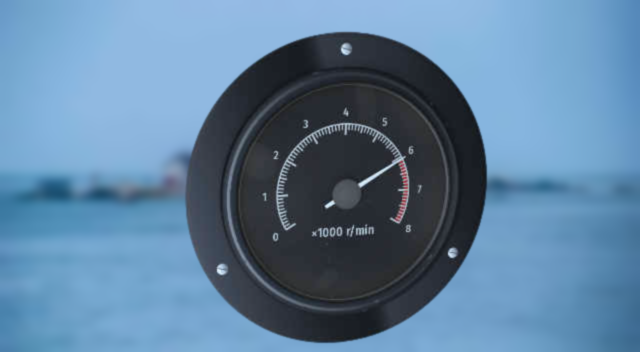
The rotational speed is value=6000 unit=rpm
